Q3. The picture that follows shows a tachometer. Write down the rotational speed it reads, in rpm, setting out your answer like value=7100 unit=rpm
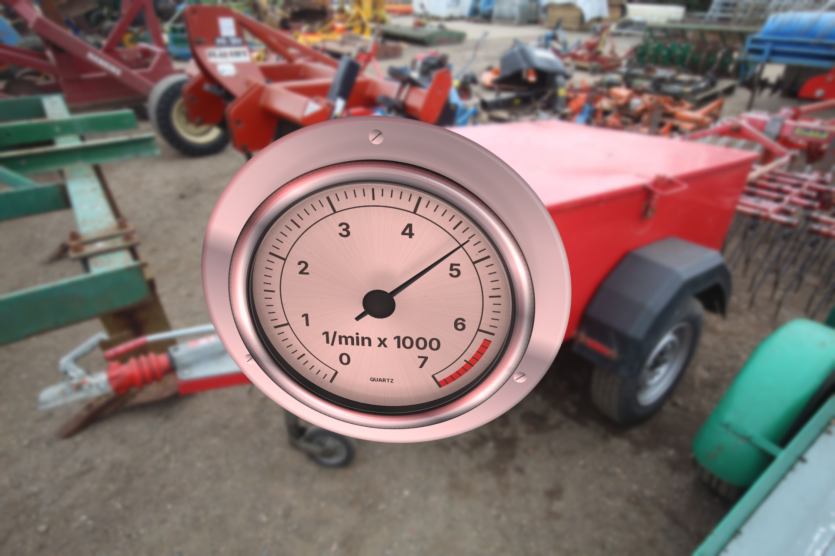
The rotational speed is value=4700 unit=rpm
